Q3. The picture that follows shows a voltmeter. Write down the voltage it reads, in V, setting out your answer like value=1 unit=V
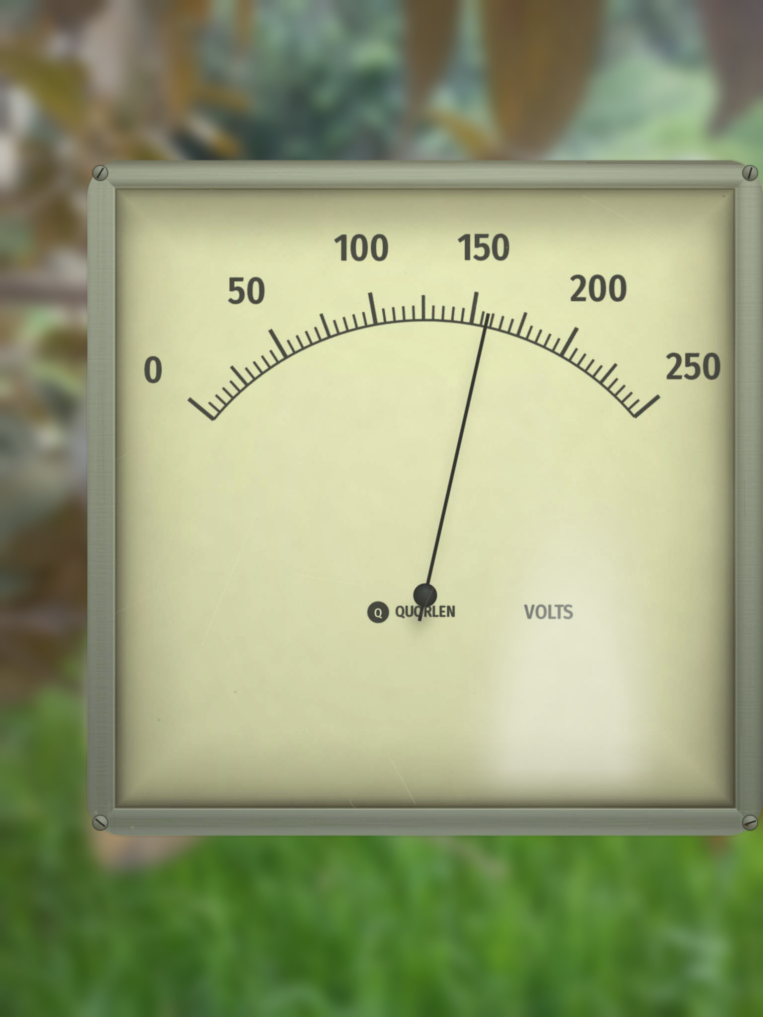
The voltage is value=157.5 unit=V
